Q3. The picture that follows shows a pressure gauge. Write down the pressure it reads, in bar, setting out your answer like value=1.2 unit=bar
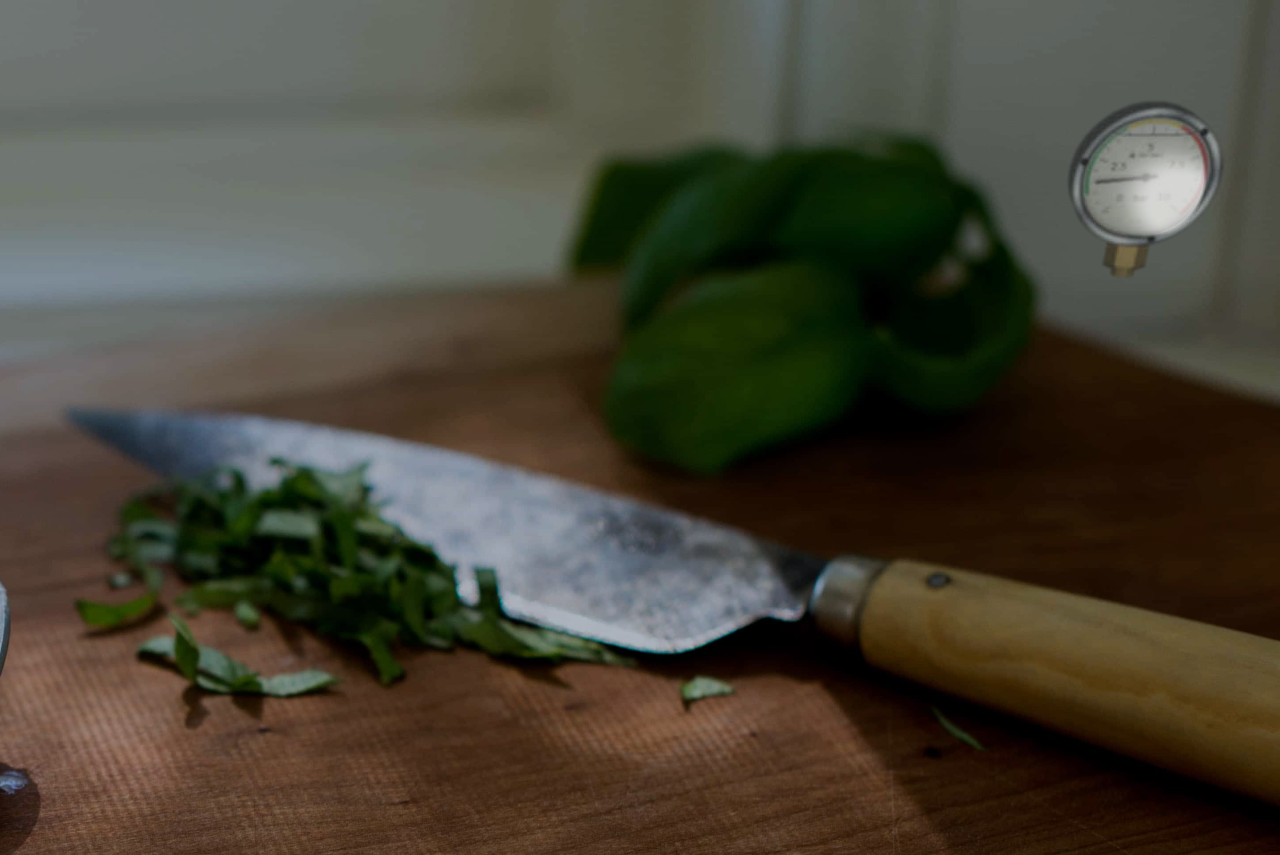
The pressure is value=1.5 unit=bar
